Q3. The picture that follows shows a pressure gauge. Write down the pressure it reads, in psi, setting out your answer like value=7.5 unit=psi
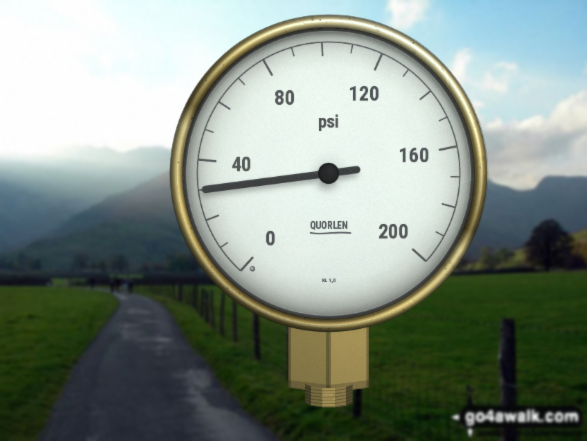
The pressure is value=30 unit=psi
